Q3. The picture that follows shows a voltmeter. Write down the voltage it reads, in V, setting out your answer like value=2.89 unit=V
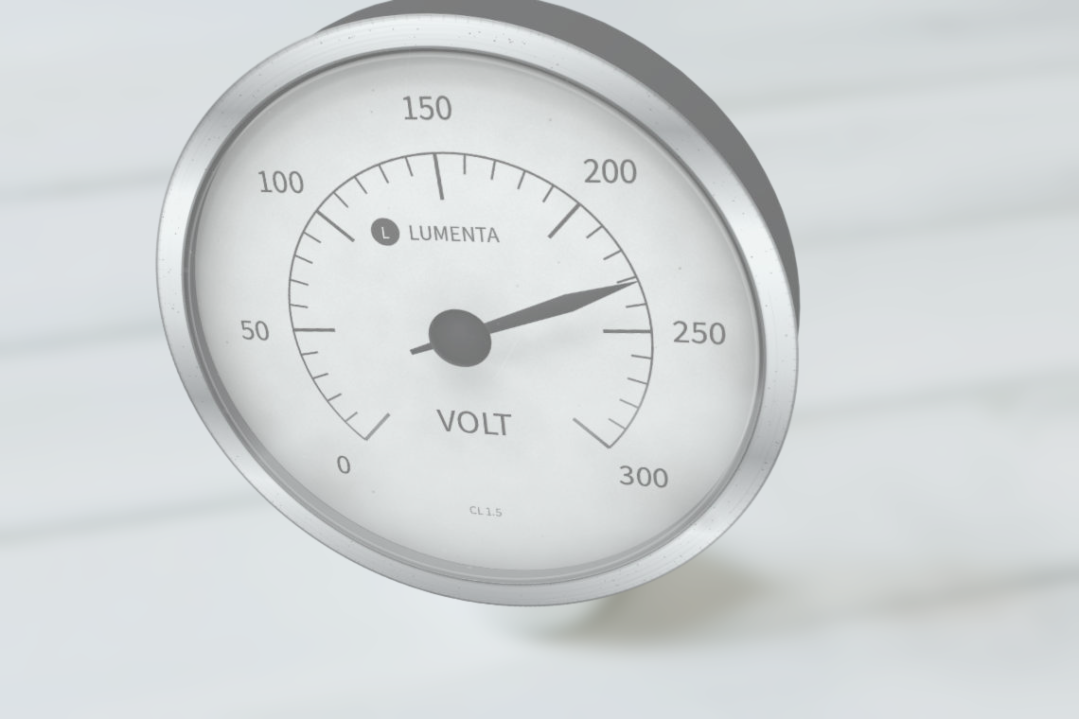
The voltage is value=230 unit=V
